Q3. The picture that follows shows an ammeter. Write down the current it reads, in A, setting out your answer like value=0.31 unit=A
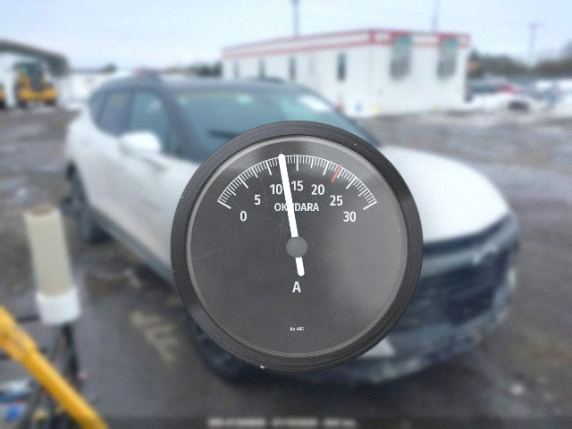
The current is value=12.5 unit=A
